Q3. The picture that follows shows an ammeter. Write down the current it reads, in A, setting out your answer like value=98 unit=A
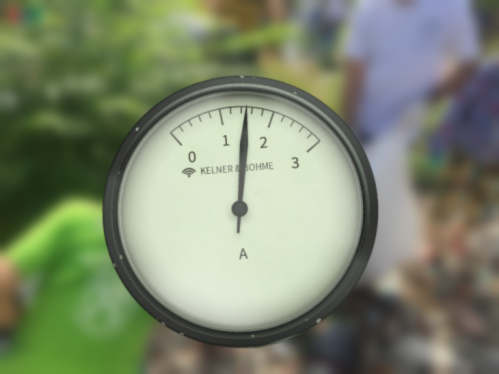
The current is value=1.5 unit=A
